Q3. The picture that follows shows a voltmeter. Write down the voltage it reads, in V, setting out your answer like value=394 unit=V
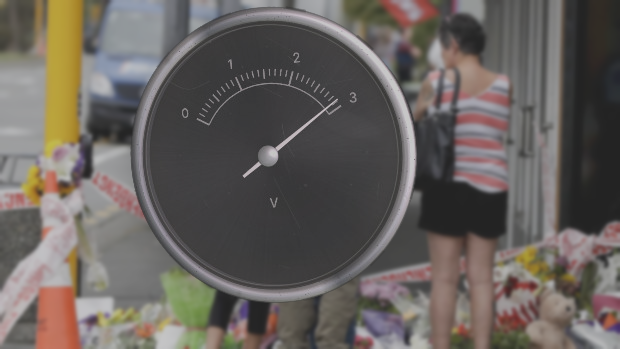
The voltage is value=2.9 unit=V
